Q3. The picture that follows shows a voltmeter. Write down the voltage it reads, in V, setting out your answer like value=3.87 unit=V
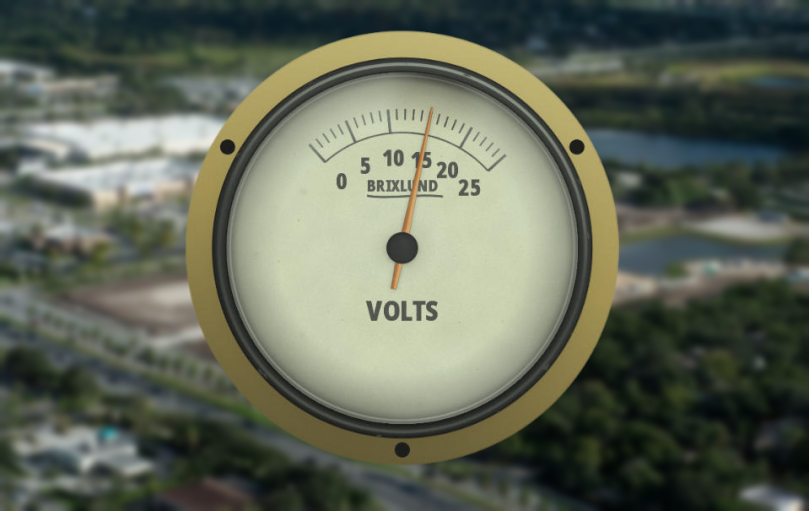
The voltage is value=15 unit=V
